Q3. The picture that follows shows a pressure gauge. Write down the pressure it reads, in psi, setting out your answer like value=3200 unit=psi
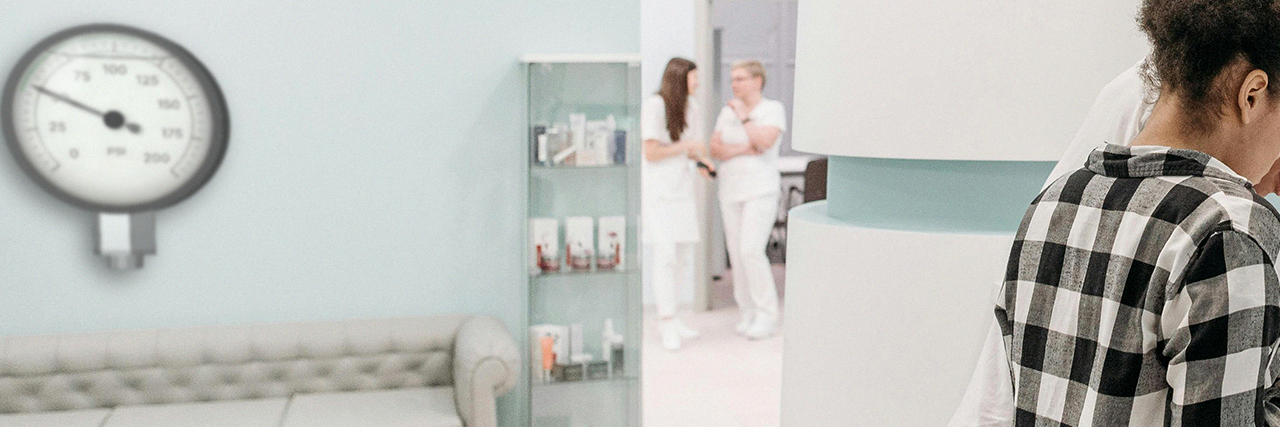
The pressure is value=50 unit=psi
